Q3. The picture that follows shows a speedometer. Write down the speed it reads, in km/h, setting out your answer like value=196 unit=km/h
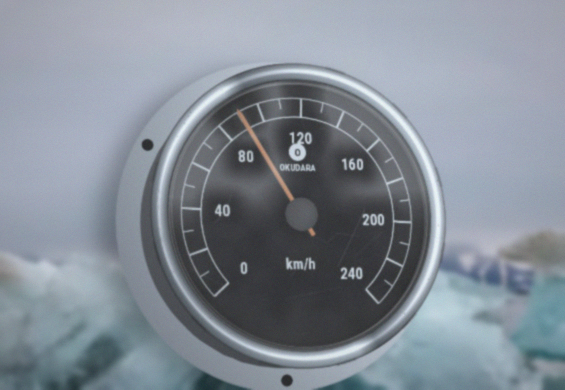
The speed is value=90 unit=km/h
